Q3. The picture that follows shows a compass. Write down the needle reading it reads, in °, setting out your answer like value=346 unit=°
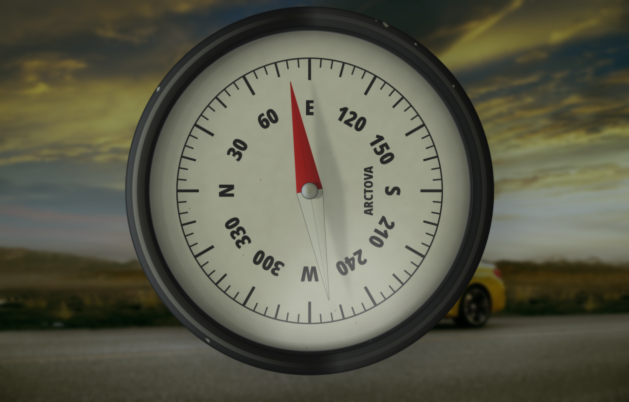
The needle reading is value=80 unit=°
